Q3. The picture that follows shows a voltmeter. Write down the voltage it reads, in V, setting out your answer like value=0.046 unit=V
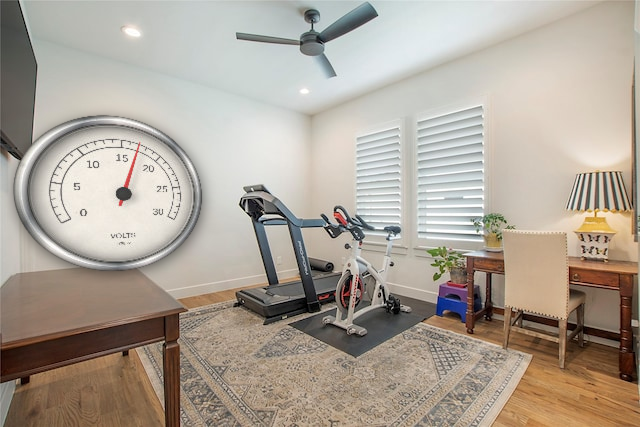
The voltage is value=17 unit=V
